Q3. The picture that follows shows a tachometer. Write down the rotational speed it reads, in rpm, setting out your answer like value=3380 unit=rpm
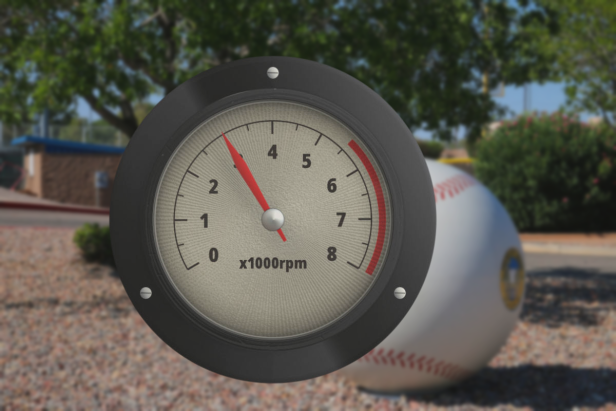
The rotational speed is value=3000 unit=rpm
